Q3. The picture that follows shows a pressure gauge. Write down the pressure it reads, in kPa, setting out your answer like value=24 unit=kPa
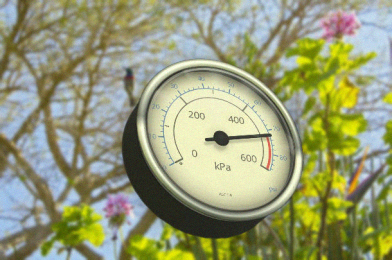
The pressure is value=500 unit=kPa
